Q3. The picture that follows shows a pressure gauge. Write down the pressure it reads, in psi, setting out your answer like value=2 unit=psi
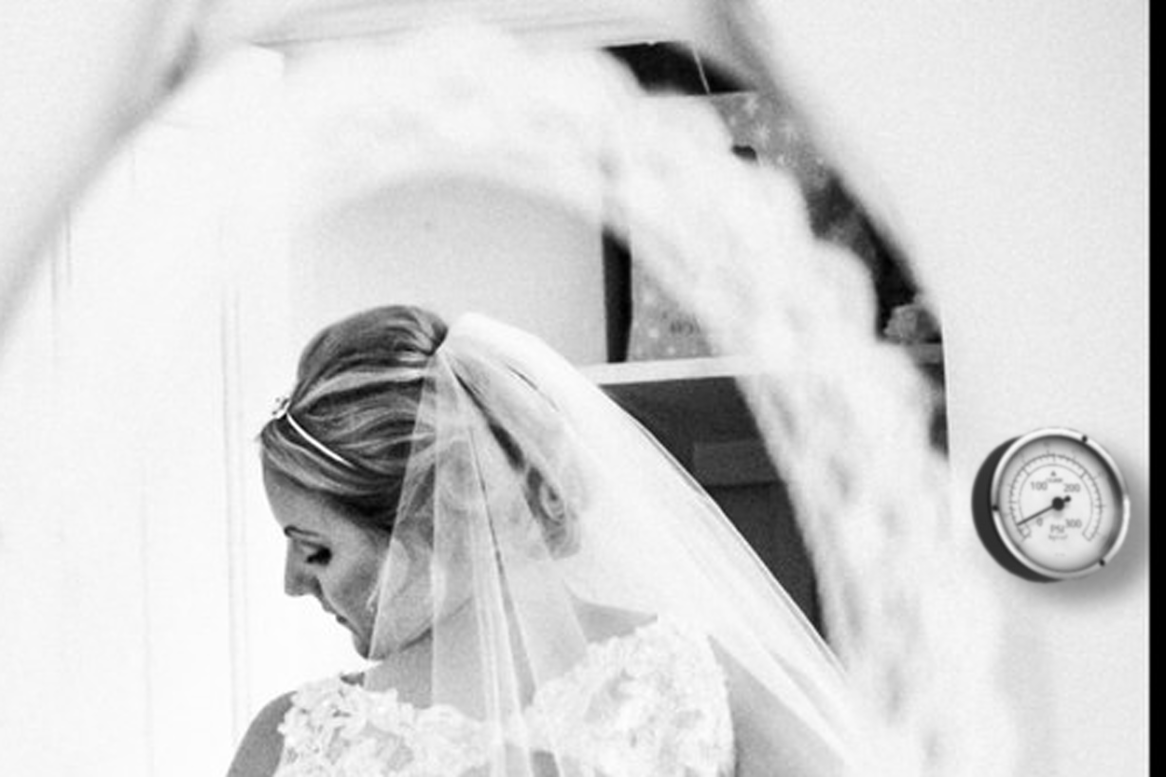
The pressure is value=20 unit=psi
